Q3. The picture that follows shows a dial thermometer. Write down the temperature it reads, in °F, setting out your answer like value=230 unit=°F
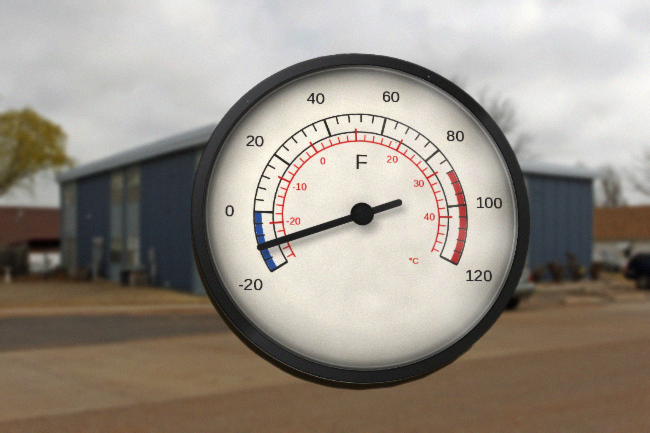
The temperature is value=-12 unit=°F
